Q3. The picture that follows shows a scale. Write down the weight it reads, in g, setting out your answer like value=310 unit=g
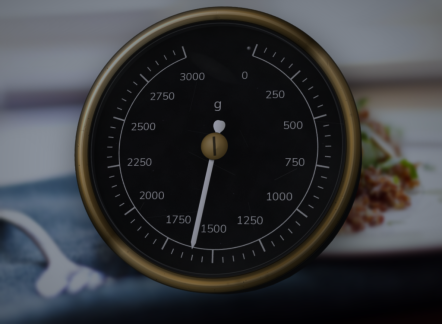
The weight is value=1600 unit=g
